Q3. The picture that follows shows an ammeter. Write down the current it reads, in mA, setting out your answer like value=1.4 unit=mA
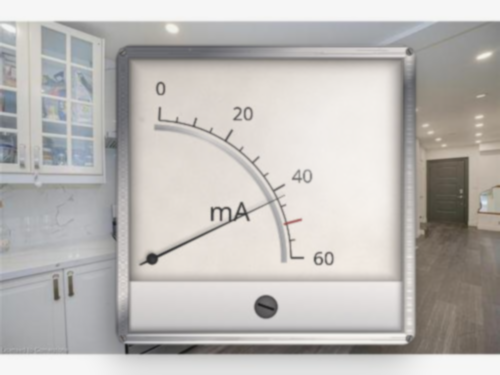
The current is value=42.5 unit=mA
